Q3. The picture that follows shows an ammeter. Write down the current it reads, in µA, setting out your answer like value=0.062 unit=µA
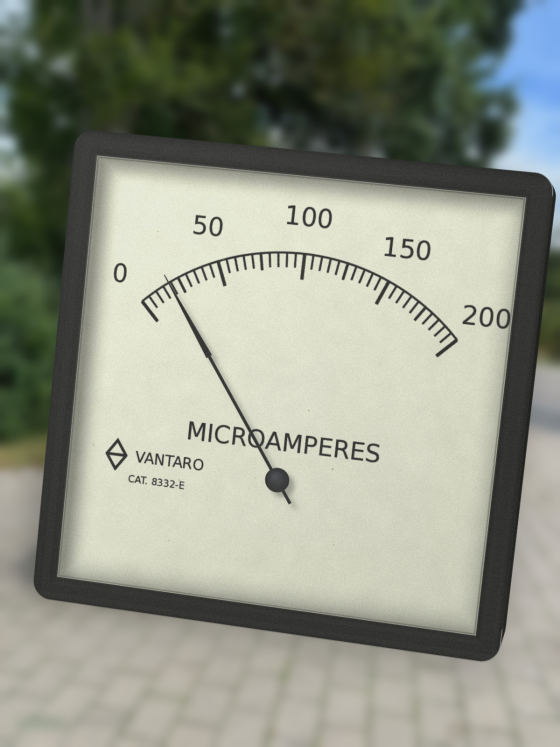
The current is value=20 unit=µA
